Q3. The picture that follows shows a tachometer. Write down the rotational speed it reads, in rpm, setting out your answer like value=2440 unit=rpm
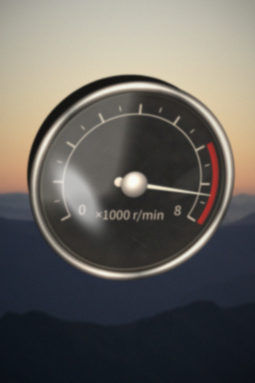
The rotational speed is value=7250 unit=rpm
